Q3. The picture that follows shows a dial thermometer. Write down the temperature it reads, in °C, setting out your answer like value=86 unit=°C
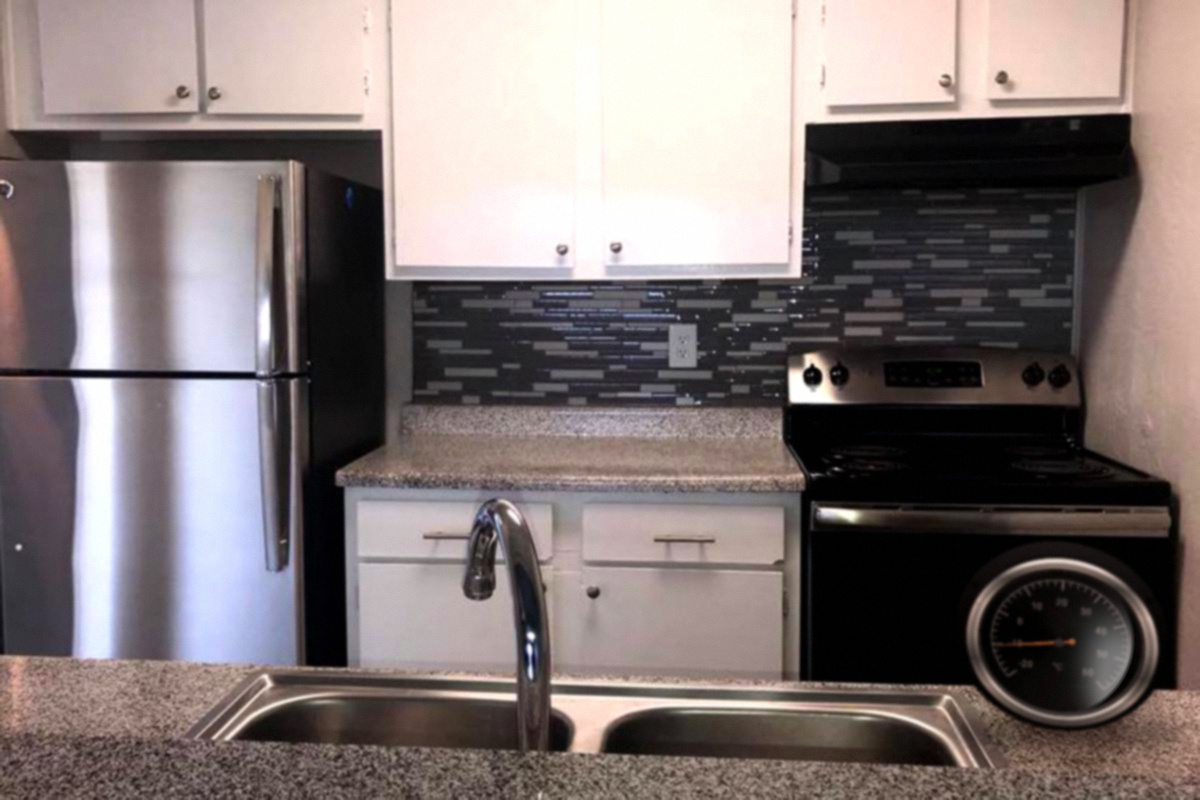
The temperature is value=-10 unit=°C
